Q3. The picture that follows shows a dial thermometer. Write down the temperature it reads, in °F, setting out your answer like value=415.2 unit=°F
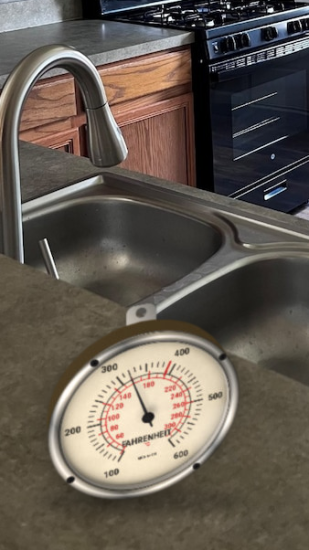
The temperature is value=320 unit=°F
